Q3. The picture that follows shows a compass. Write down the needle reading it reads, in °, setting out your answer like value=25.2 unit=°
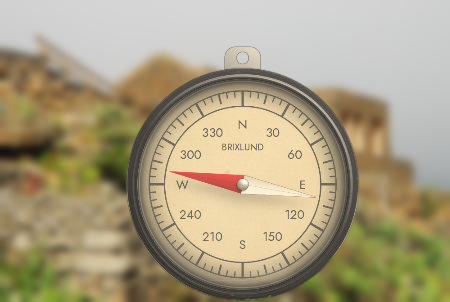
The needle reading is value=280 unit=°
